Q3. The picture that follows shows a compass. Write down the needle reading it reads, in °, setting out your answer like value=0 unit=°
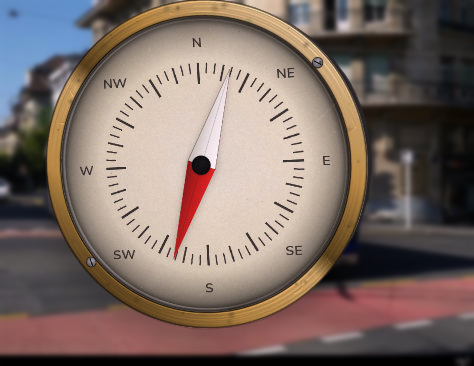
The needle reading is value=200 unit=°
